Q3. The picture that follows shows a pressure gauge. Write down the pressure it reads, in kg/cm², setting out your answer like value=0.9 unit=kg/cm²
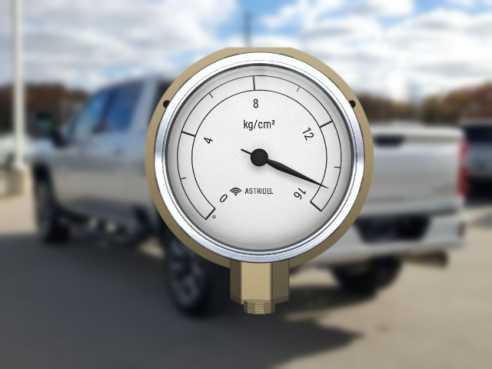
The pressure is value=15 unit=kg/cm²
